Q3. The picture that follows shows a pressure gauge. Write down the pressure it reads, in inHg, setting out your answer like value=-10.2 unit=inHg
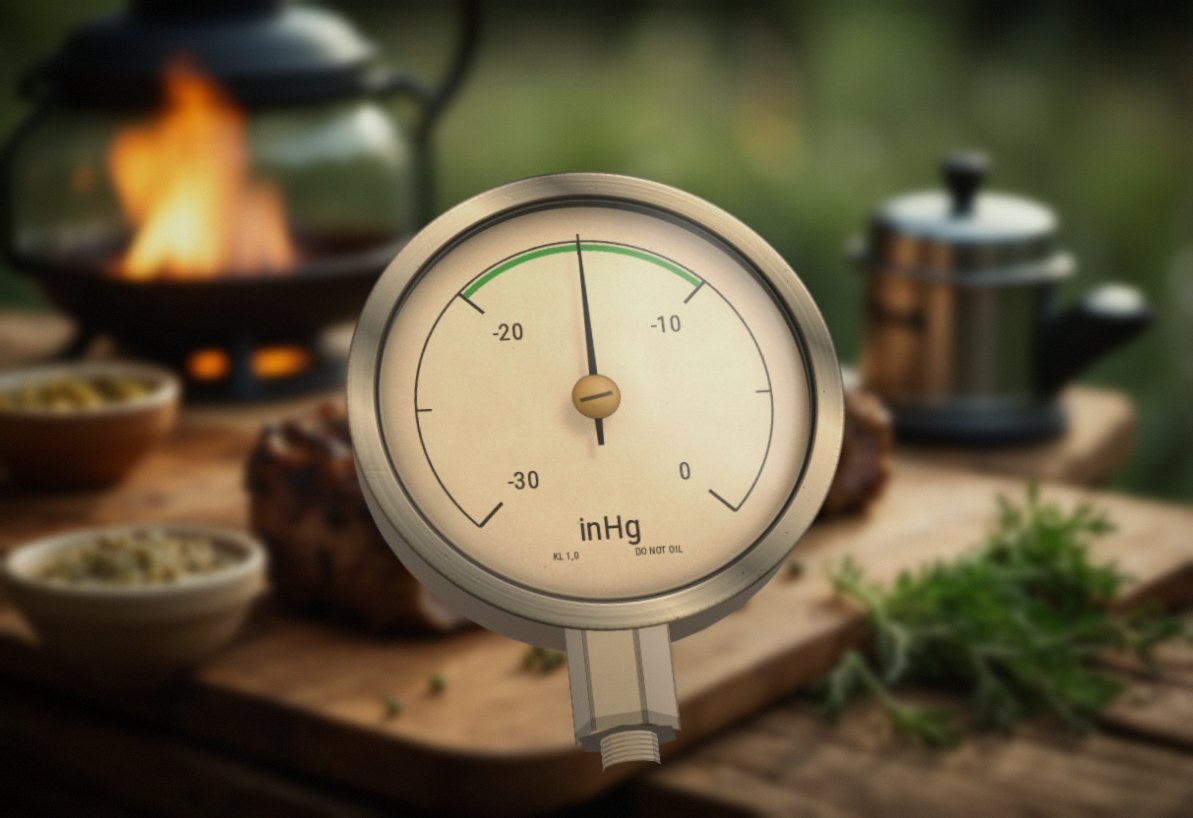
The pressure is value=-15 unit=inHg
